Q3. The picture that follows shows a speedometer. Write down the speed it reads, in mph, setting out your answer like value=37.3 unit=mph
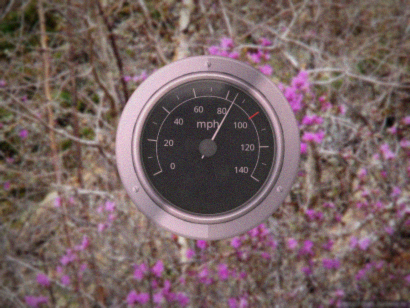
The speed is value=85 unit=mph
